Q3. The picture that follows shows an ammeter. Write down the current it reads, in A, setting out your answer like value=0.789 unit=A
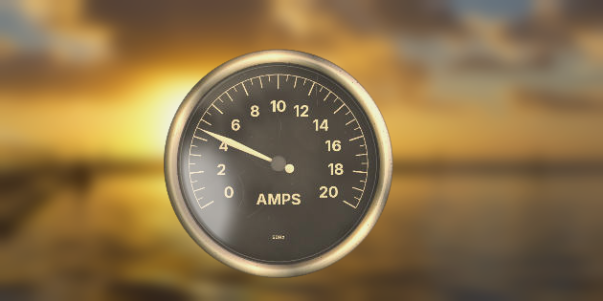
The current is value=4.5 unit=A
